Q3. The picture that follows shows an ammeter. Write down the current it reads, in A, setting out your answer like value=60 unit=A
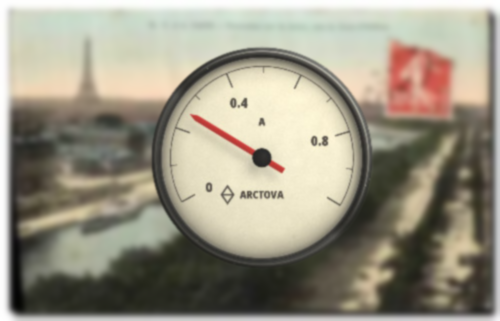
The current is value=0.25 unit=A
